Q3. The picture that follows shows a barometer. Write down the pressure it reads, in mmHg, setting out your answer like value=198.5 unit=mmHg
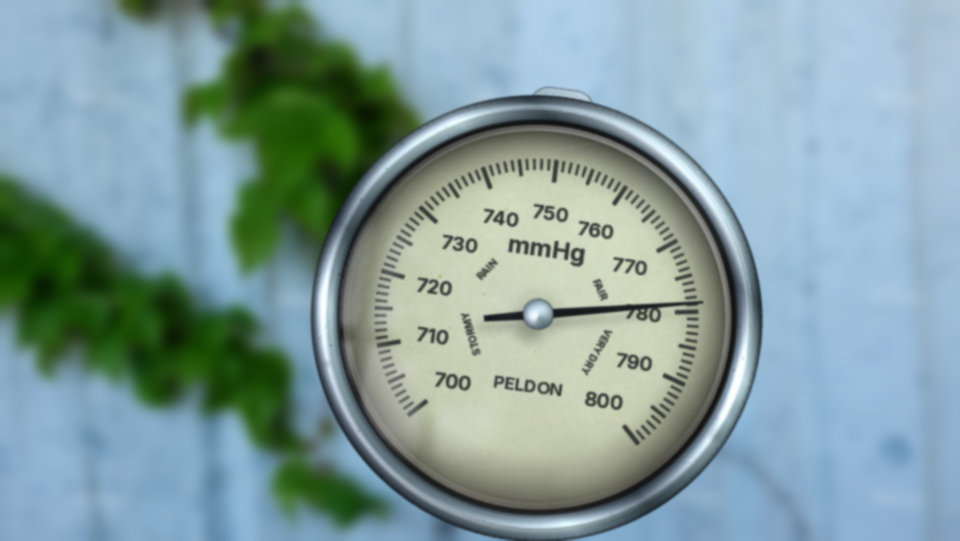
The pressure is value=779 unit=mmHg
